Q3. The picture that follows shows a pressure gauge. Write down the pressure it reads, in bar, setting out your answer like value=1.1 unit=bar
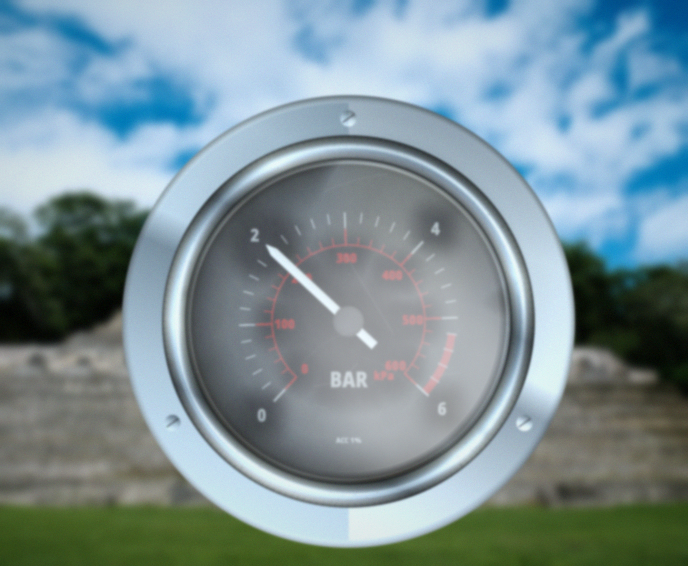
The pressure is value=2 unit=bar
